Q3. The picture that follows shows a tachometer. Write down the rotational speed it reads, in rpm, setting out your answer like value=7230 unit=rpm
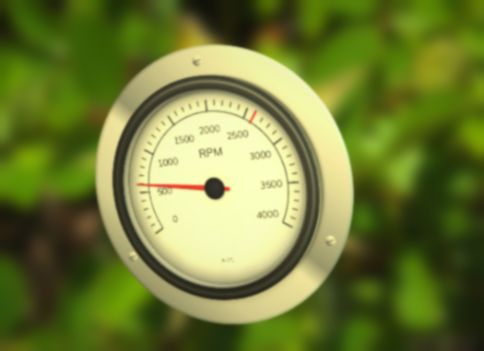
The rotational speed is value=600 unit=rpm
